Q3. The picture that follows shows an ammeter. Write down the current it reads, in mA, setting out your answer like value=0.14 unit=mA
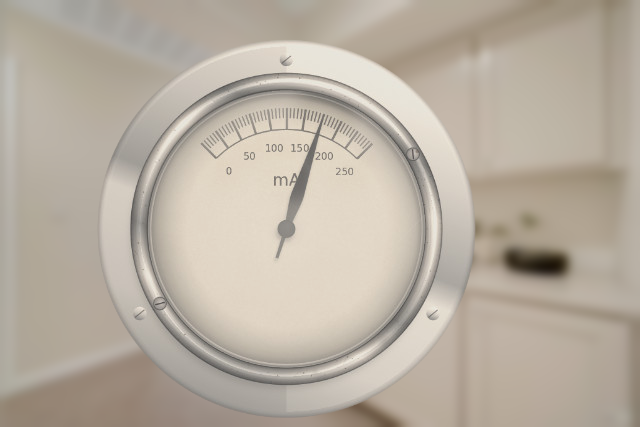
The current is value=175 unit=mA
